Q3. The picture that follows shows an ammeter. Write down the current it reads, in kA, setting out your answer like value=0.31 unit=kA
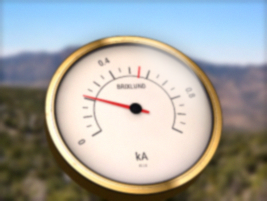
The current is value=0.2 unit=kA
